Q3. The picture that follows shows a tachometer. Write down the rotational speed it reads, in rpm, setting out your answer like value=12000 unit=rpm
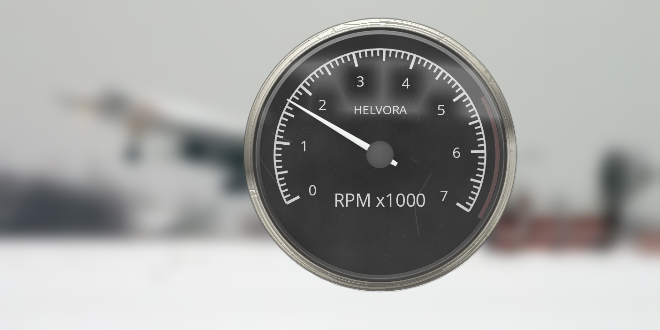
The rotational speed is value=1700 unit=rpm
